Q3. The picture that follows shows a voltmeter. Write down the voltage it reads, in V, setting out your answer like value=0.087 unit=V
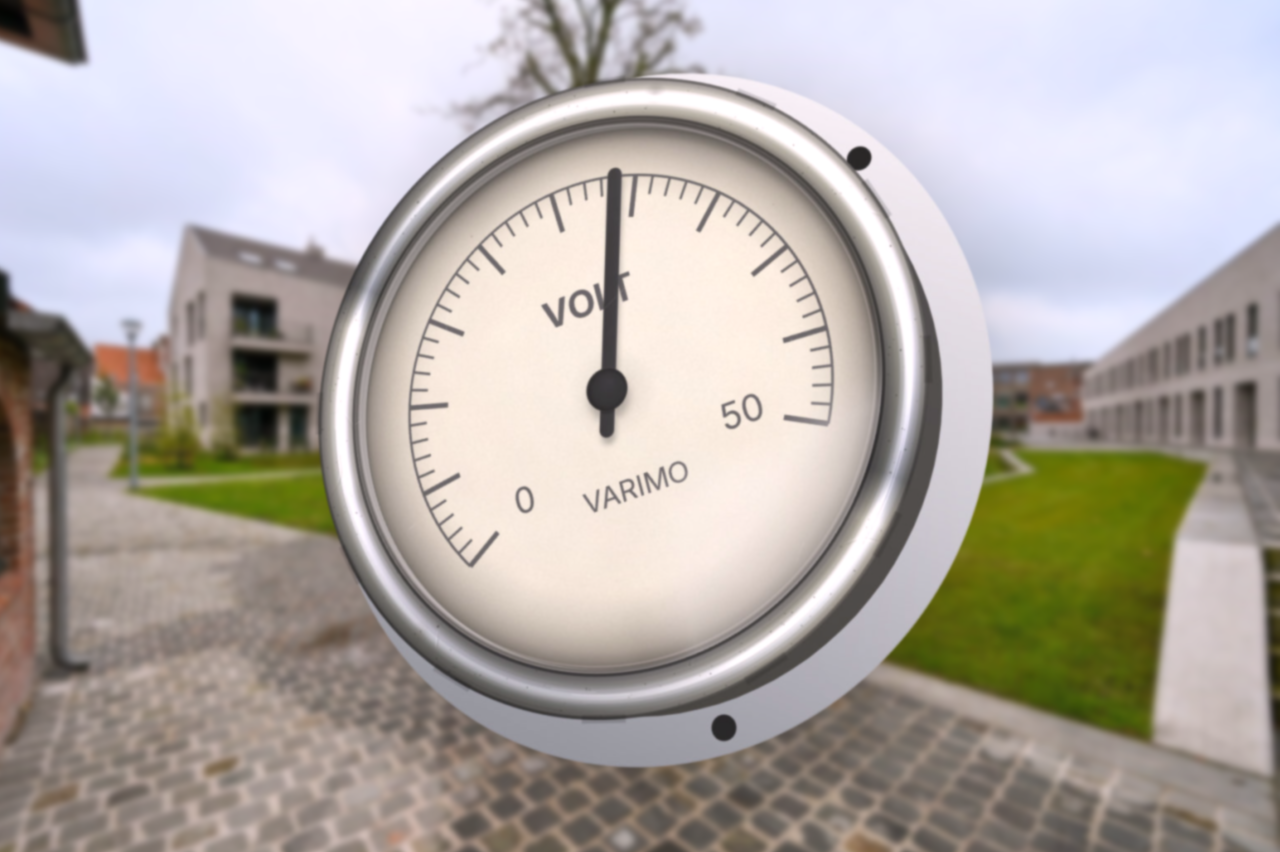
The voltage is value=29 unit=V
